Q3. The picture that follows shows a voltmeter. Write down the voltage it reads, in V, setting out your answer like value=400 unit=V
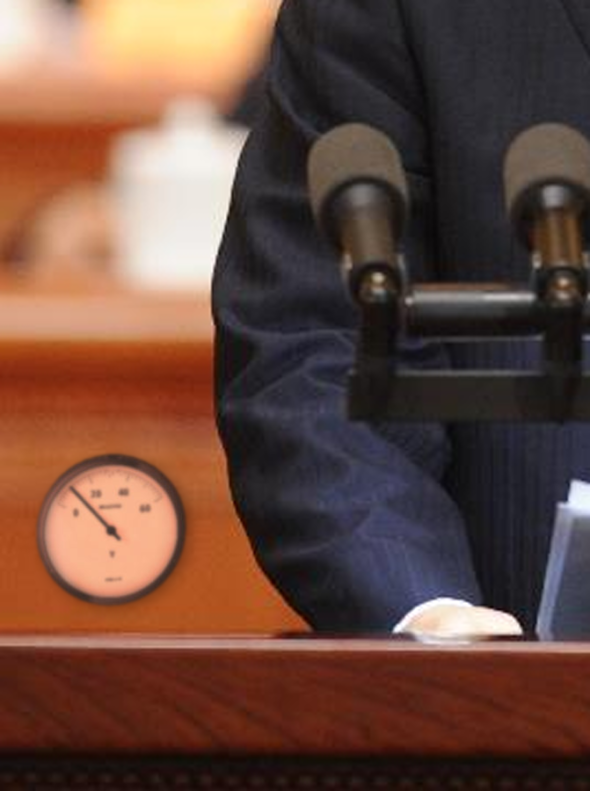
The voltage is value=10 unit=V
